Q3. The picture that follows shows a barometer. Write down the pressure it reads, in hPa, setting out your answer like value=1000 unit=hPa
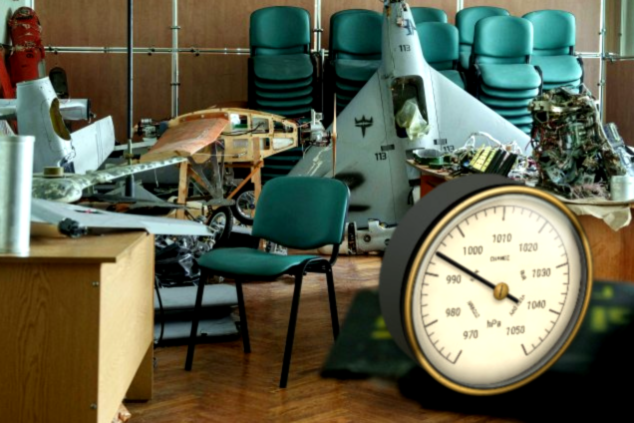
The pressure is value=994 unit=hPa
